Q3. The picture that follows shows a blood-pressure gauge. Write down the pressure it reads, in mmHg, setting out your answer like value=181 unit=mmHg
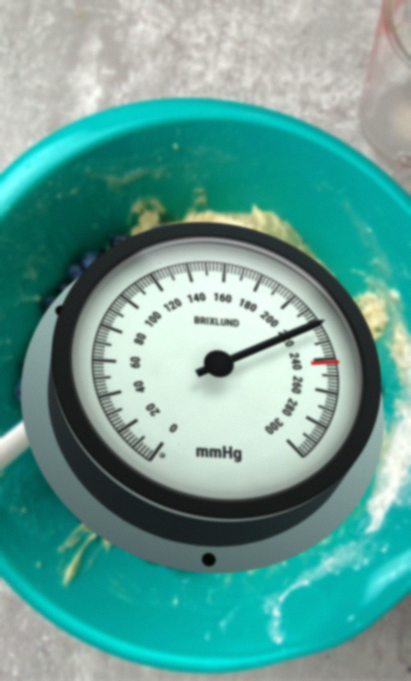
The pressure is value=220 unit=mmHg
